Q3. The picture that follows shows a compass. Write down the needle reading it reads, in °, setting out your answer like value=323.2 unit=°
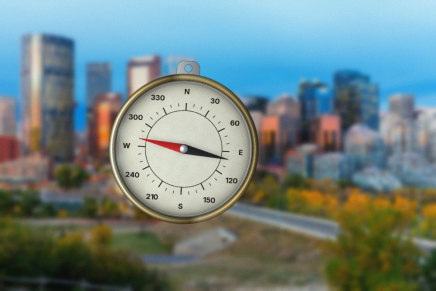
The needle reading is value=280 unit=°
